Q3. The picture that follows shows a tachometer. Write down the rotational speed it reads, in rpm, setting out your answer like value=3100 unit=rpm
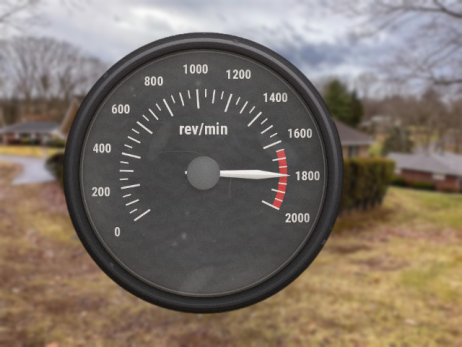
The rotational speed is value=1800 unit=rpm
